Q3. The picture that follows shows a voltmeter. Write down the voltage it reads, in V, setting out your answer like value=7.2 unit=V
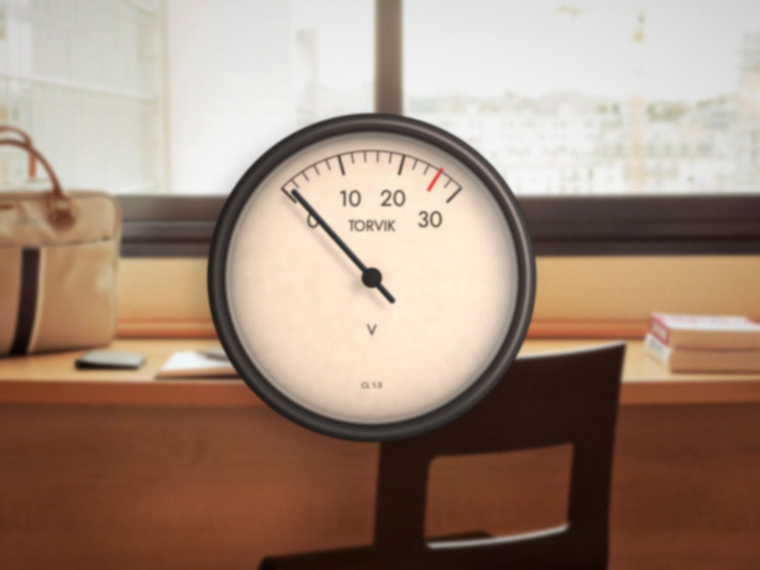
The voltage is value=1 unit=V
